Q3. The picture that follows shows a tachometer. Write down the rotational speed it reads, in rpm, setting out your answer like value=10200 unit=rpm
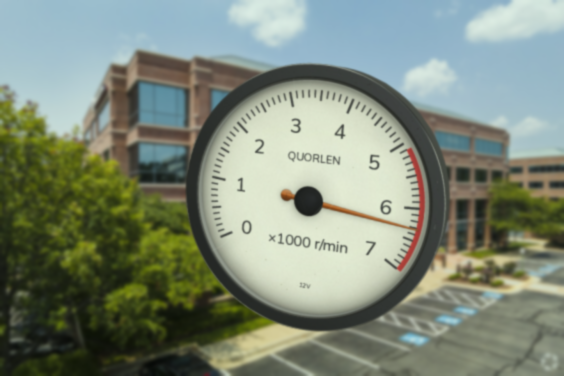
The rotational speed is value=6300 unit=rpm
